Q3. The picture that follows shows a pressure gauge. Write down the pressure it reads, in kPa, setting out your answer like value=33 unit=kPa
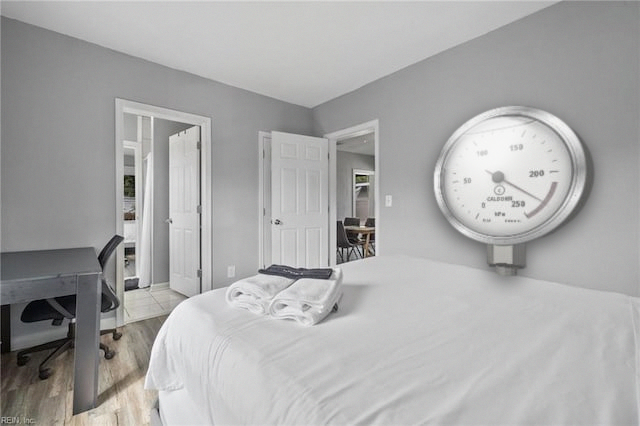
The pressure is value=230 unit=kPa
